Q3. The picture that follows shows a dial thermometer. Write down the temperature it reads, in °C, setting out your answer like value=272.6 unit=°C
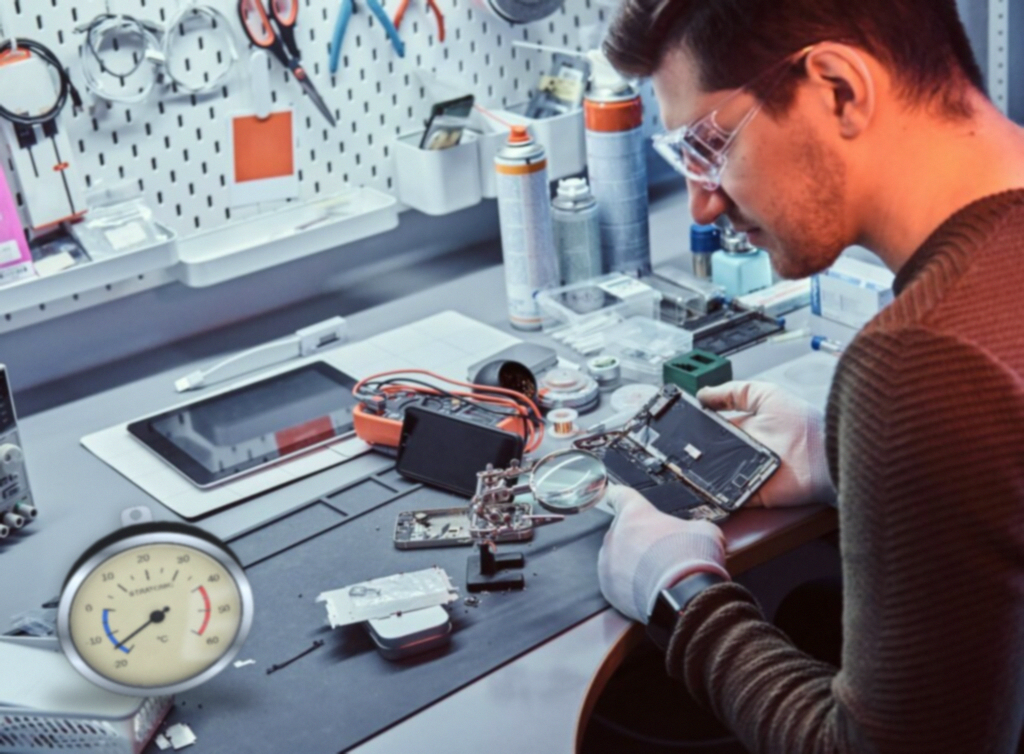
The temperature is value=-15 unit=°C
